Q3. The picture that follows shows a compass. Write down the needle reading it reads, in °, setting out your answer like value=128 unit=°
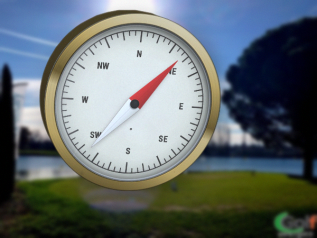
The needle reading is value=40 unit=°
